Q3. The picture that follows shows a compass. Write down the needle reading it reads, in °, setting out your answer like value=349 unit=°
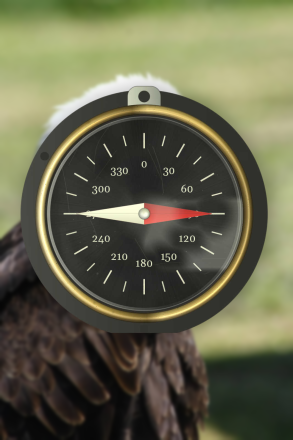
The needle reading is value=90 unit=°
